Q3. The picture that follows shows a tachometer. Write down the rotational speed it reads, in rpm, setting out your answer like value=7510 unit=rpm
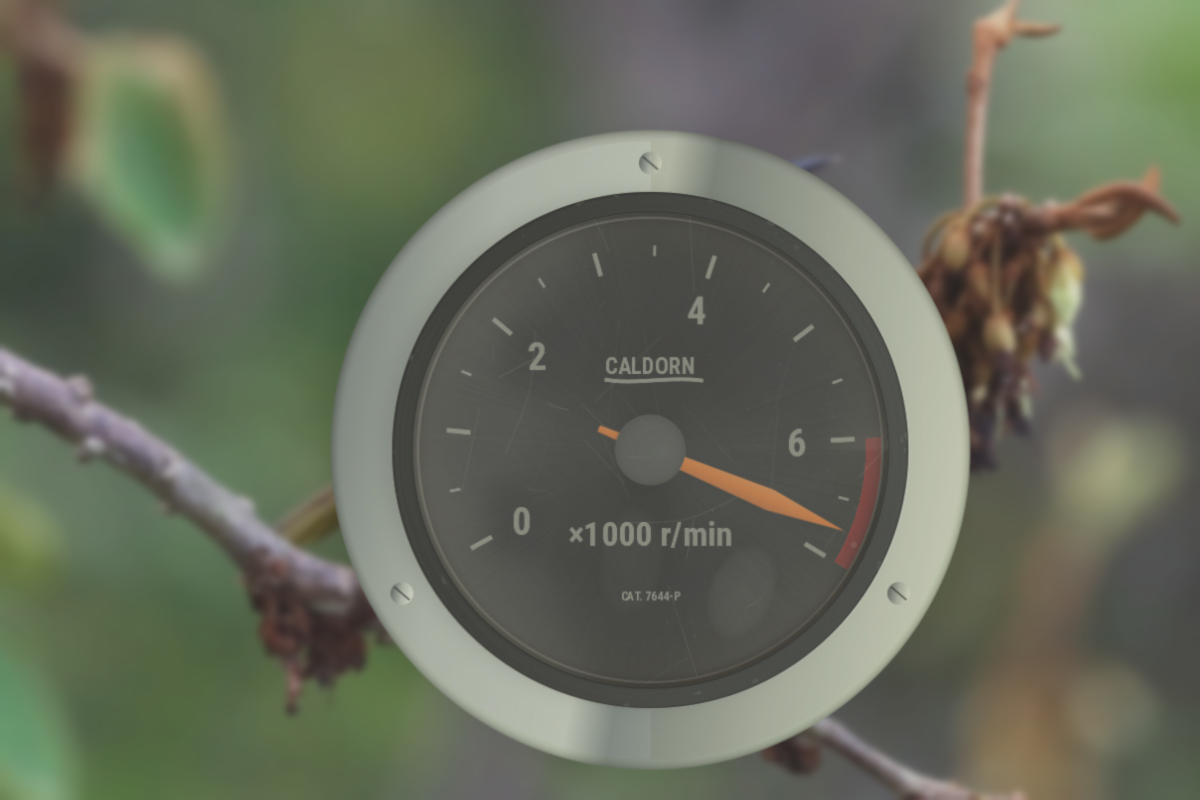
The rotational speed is value=6750 unit=rpm
